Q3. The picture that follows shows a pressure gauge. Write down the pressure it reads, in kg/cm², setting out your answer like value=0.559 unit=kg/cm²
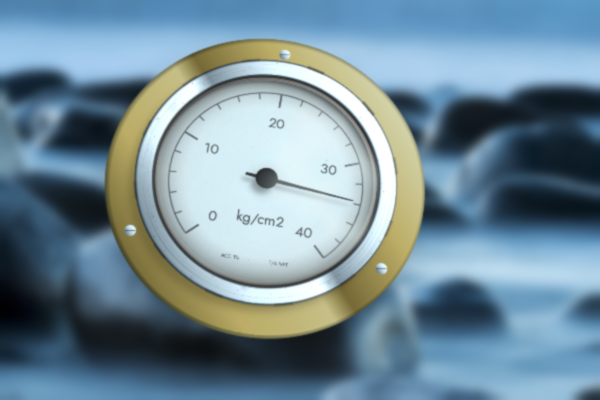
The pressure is value=34 unit=kg/cm²
